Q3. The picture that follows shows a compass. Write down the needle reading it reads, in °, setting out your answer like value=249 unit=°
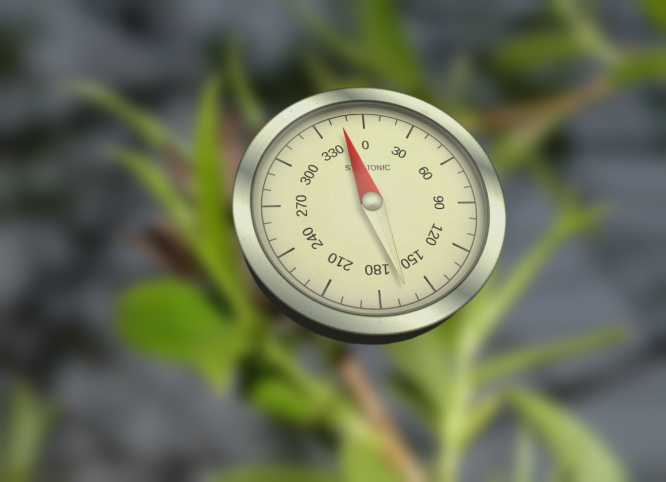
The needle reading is value=345 unit=°
